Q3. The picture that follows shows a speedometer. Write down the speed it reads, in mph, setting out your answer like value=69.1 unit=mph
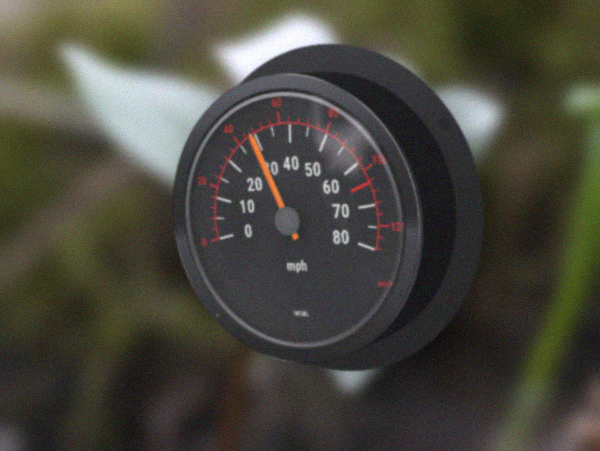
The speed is value=30 unit=mph
